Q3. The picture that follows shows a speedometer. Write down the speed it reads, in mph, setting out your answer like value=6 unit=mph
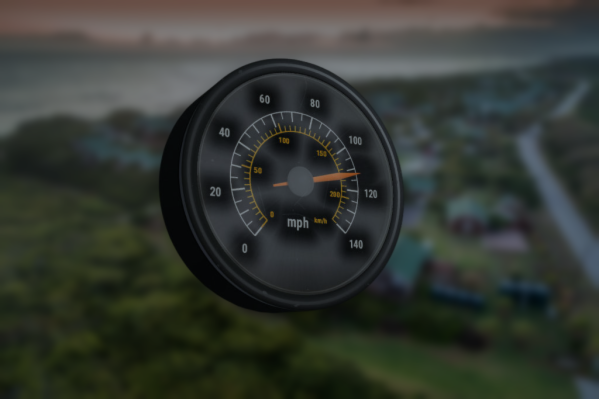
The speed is value=112.5 unit=mph
